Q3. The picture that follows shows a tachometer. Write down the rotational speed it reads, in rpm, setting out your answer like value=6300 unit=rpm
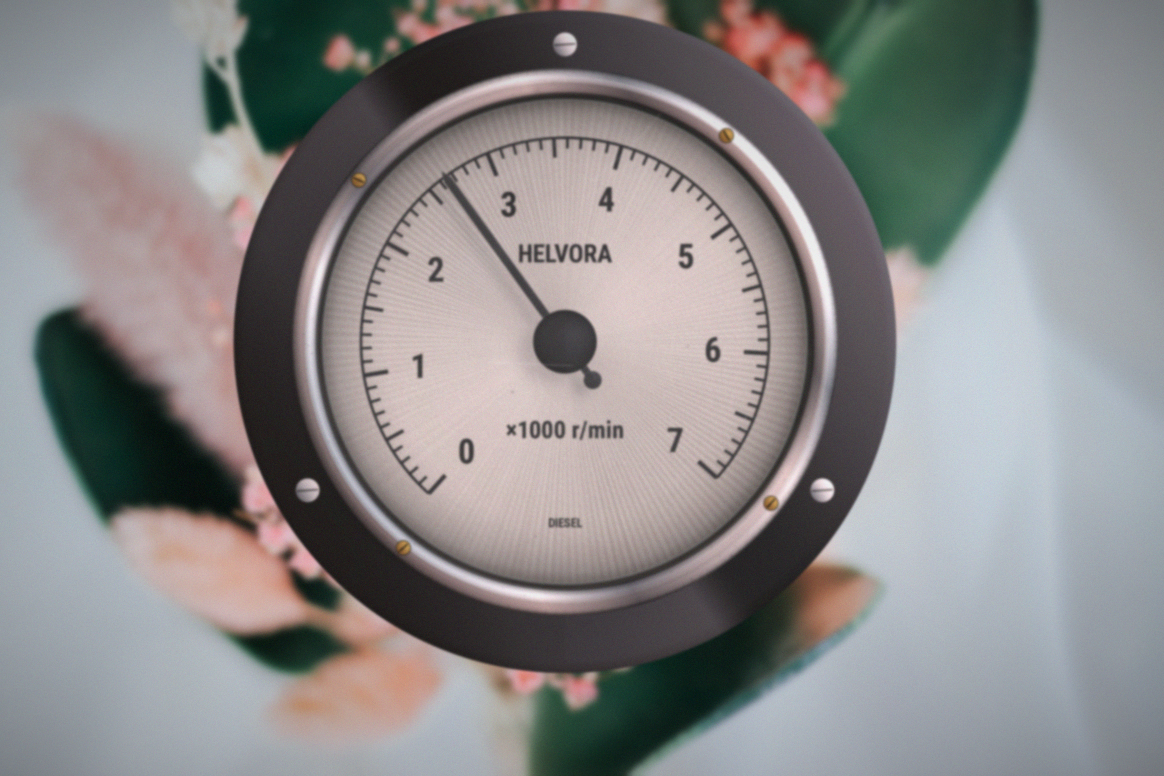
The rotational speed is value=2650 unit=rpm
